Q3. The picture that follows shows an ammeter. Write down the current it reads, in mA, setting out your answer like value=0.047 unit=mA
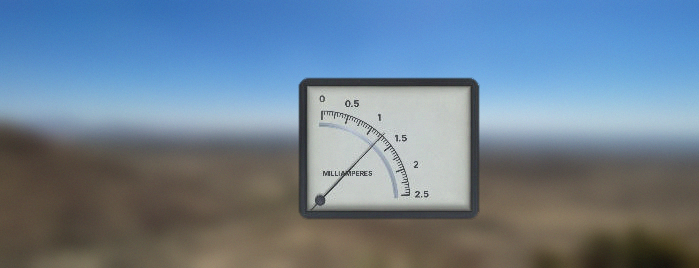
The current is value=1.25 unit=mA
